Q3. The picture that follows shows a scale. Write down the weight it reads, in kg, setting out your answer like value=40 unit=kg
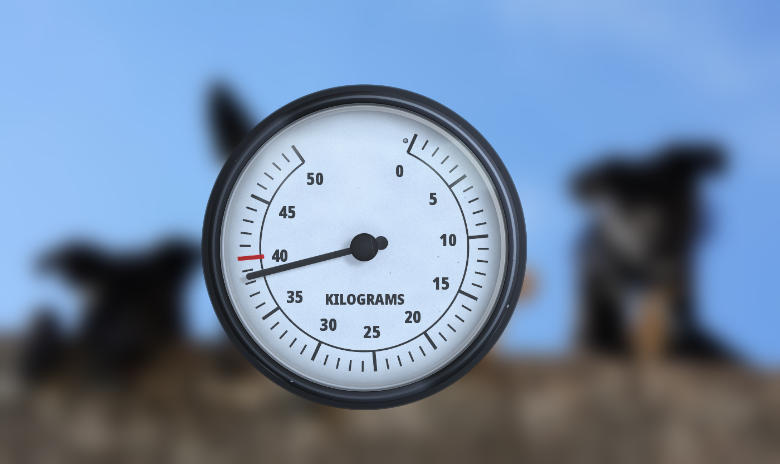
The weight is value=38.5 unit=kg
